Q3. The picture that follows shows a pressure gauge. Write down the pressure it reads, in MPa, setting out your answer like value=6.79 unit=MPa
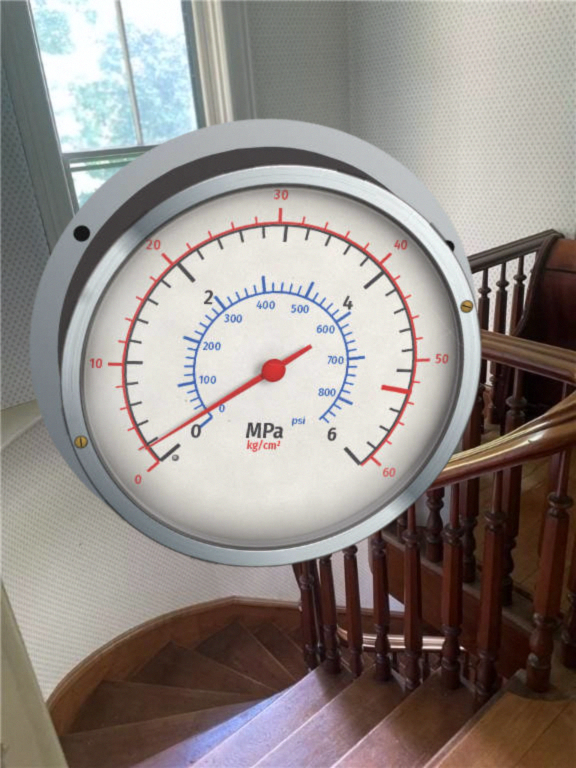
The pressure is value=0.2 unit=MPa
